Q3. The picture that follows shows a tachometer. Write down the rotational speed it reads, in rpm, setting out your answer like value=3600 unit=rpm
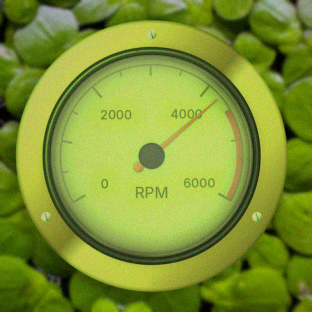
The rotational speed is value=4250 unit=rpm
